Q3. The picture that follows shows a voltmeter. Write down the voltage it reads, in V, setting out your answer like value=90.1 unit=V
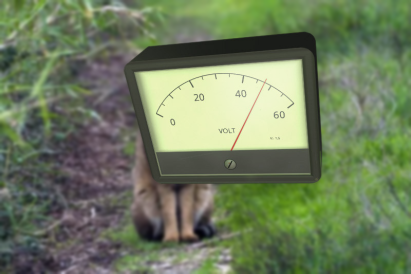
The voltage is value=47.5 unit=V
